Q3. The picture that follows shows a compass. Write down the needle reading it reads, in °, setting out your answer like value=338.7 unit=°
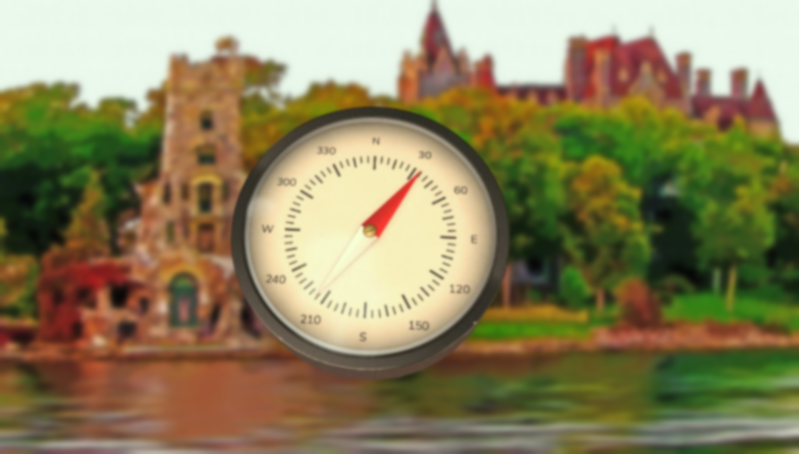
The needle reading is value=35 unit=°
